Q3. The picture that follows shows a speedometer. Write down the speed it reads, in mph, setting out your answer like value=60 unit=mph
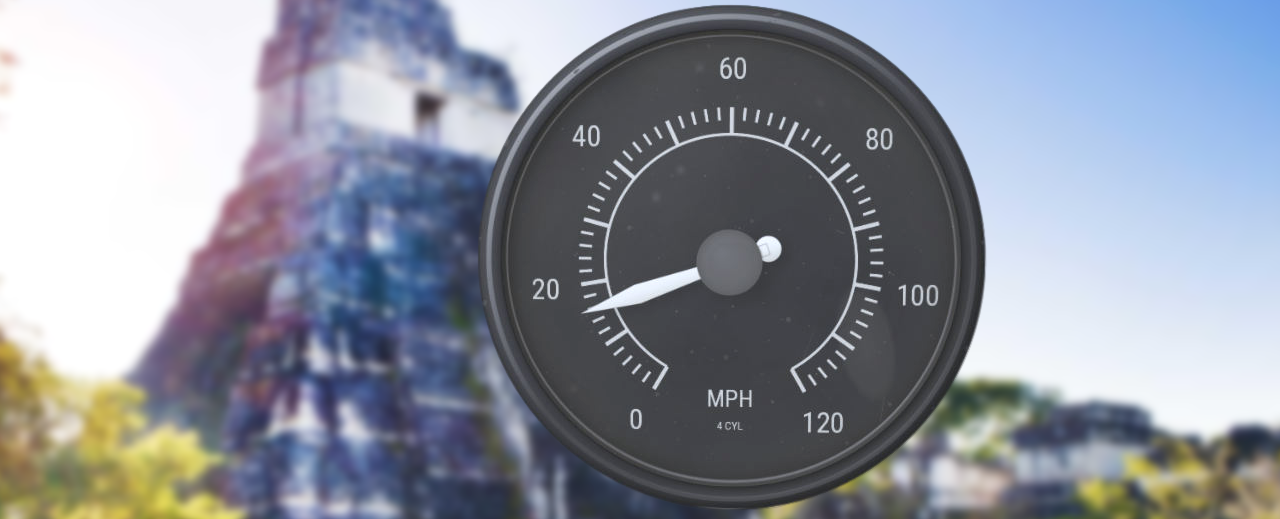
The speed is value=16 unit=mph
